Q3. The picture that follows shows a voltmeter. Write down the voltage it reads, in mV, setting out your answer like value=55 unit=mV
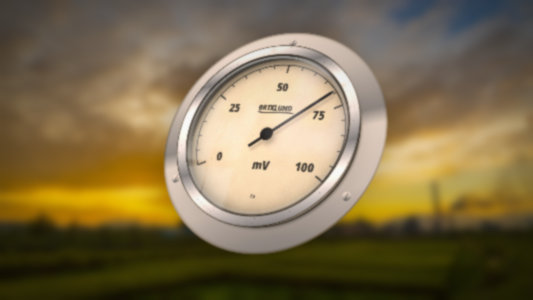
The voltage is value=70 unit=mV
